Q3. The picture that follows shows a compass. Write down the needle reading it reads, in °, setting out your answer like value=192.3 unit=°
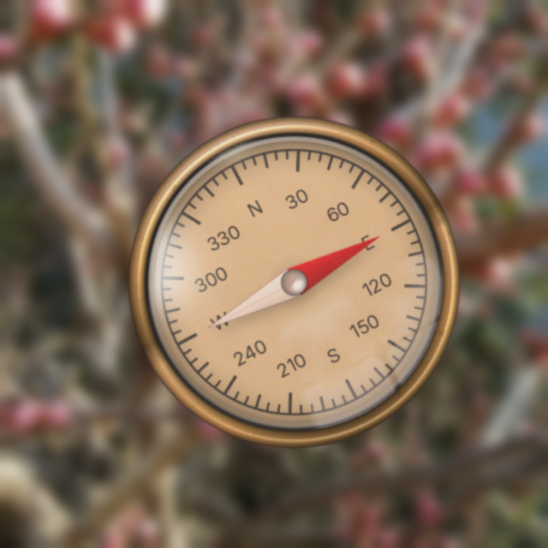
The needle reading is value=90 unit=°
